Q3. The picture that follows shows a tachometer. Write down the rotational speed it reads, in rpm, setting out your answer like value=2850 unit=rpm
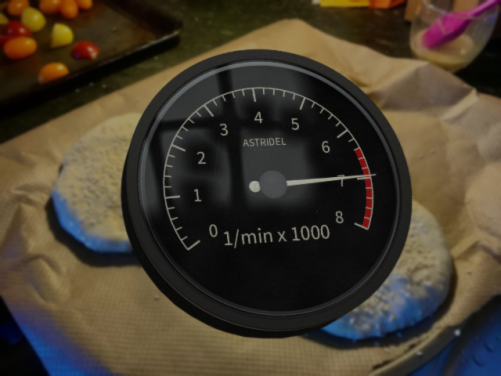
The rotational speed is value=7000 unit=rpm
